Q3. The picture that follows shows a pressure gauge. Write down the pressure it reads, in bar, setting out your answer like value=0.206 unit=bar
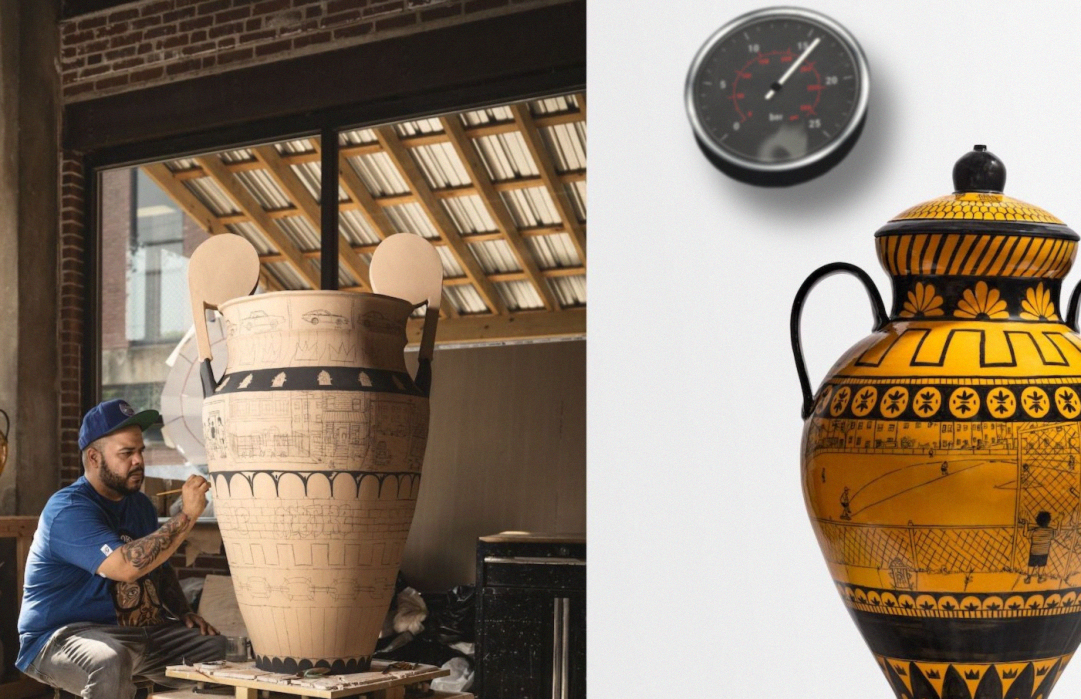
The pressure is value=16 unit=bar
